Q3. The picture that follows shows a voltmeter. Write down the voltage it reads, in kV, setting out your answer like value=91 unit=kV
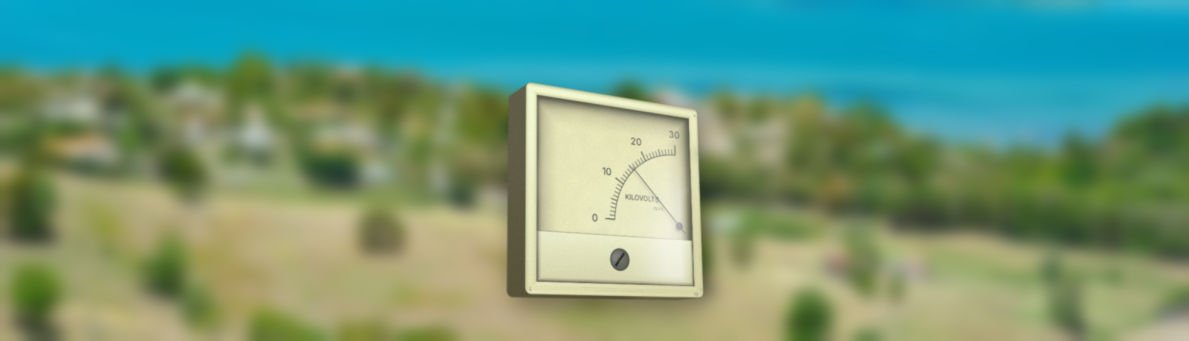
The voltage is value=15 unit=kV
